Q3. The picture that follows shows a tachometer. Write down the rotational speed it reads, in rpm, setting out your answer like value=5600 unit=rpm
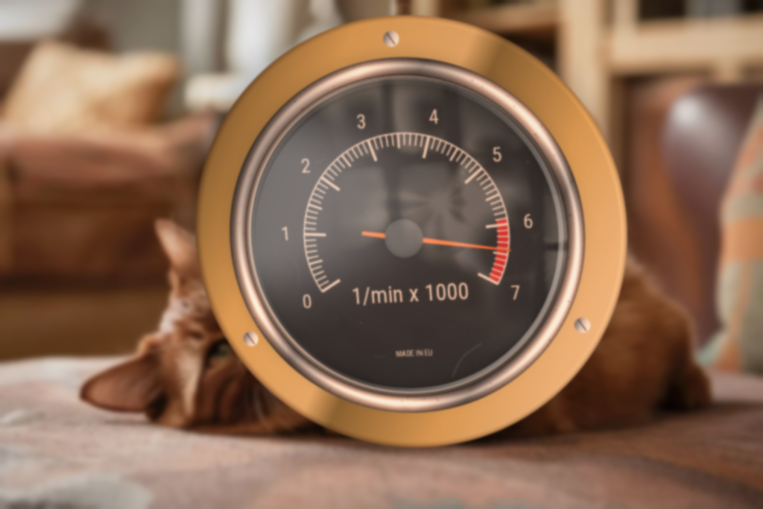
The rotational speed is value=6400 unit=rpm
